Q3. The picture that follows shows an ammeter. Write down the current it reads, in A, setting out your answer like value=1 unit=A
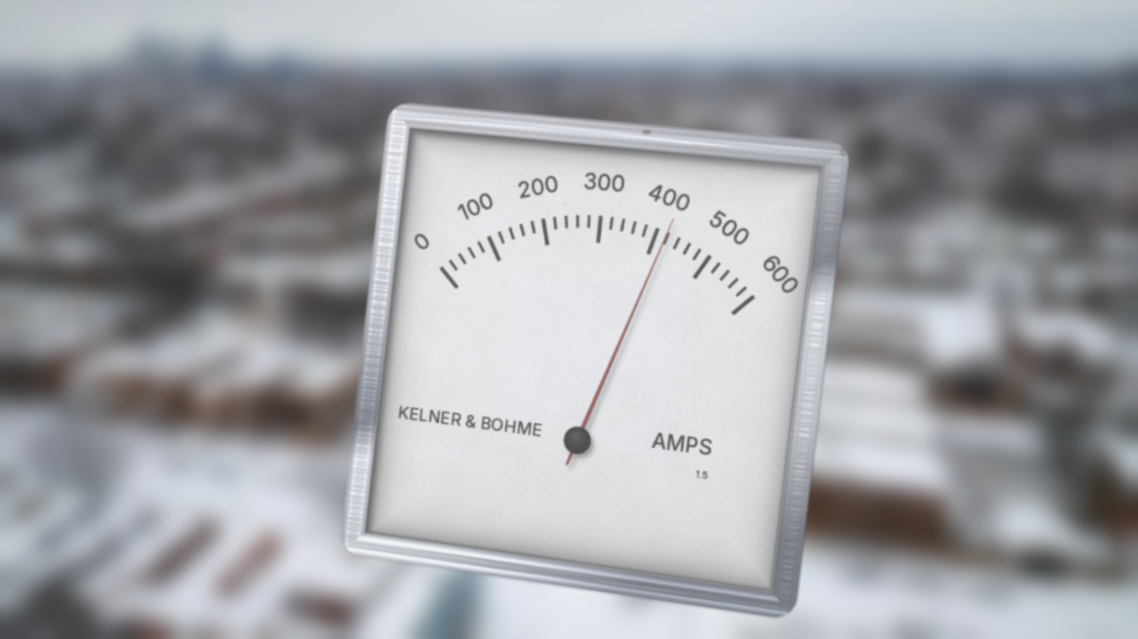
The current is value=420 unit=A
